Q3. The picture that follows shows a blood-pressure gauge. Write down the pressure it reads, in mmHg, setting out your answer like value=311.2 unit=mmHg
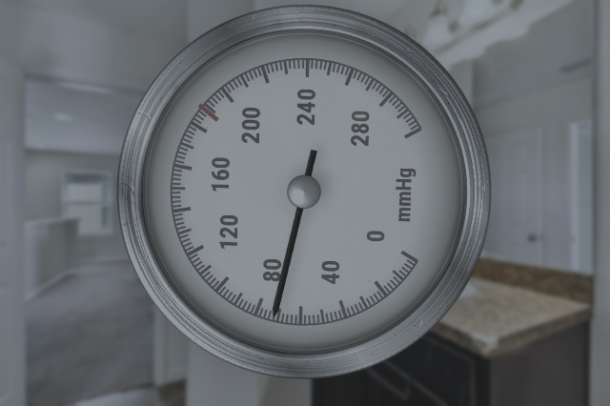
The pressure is value=72 unit=mmHg
